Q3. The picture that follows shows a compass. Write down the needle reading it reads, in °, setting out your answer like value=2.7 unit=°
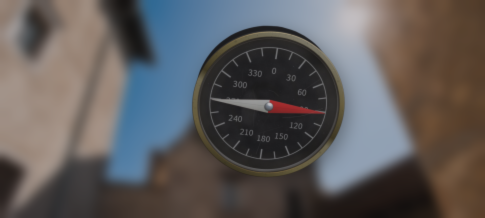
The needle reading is value=90 unit=°
